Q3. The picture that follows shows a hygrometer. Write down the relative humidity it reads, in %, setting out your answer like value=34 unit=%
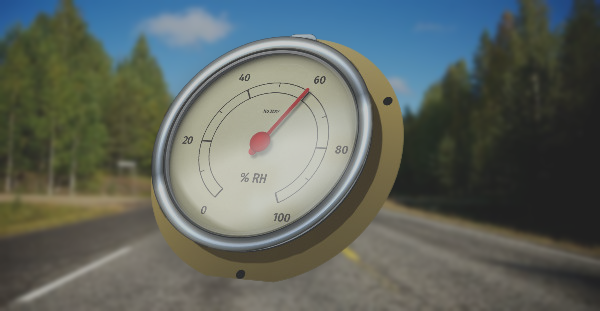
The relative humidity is value=60 unit=%
